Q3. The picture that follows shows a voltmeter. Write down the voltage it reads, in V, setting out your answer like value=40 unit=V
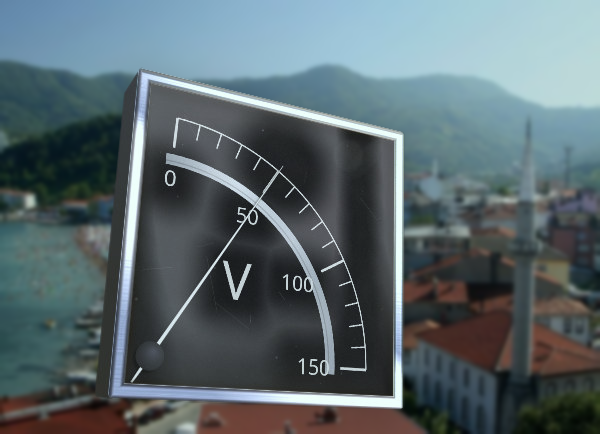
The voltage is value=50 unit=V
